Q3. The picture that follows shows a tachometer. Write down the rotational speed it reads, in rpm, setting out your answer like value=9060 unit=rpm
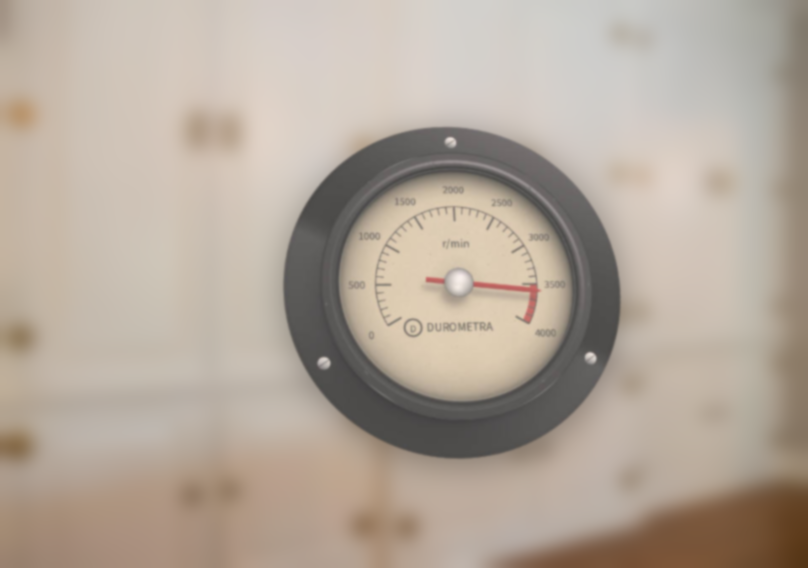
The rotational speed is value=3600 unit=rpm
